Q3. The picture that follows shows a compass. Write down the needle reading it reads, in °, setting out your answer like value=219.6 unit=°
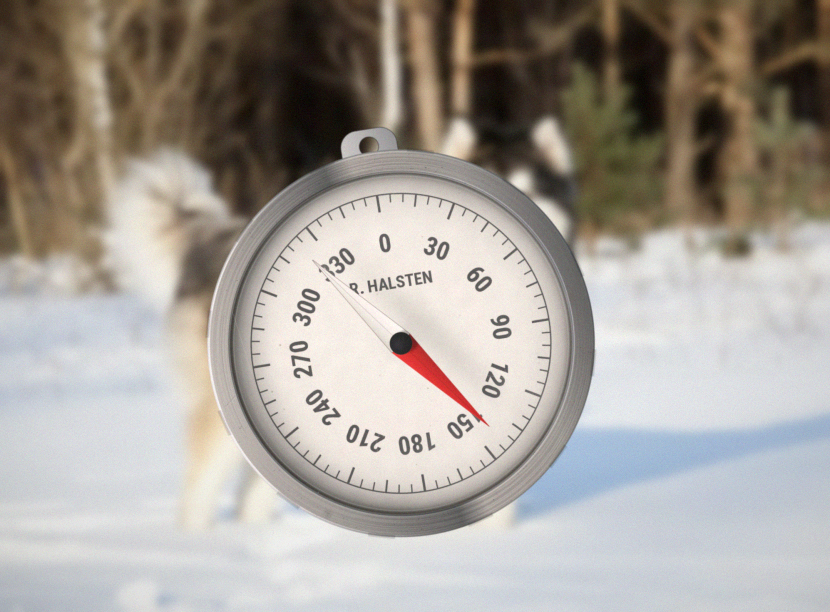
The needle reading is value=142.5 unit=°
